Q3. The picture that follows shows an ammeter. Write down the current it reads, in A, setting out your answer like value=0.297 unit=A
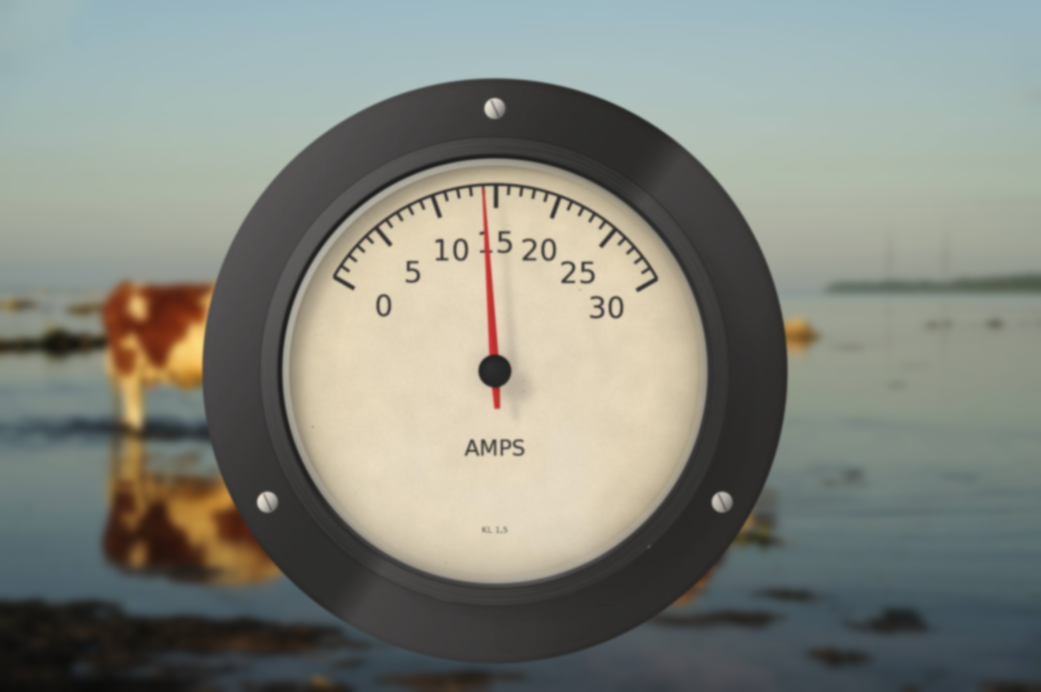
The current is value=14 unit=A
